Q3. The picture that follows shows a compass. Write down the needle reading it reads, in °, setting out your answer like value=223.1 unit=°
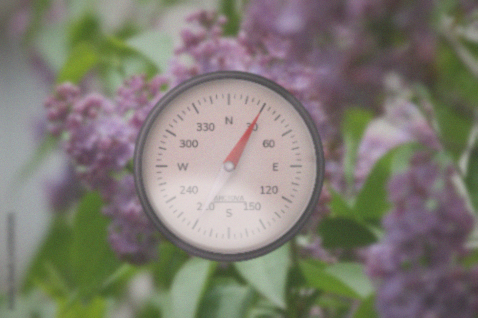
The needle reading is value=30 unit=°
